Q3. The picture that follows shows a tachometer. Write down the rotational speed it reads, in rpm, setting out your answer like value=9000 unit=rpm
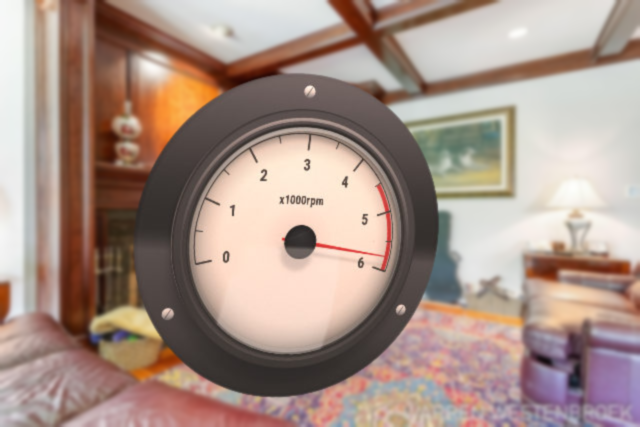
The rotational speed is value=5750 unit=rpm
